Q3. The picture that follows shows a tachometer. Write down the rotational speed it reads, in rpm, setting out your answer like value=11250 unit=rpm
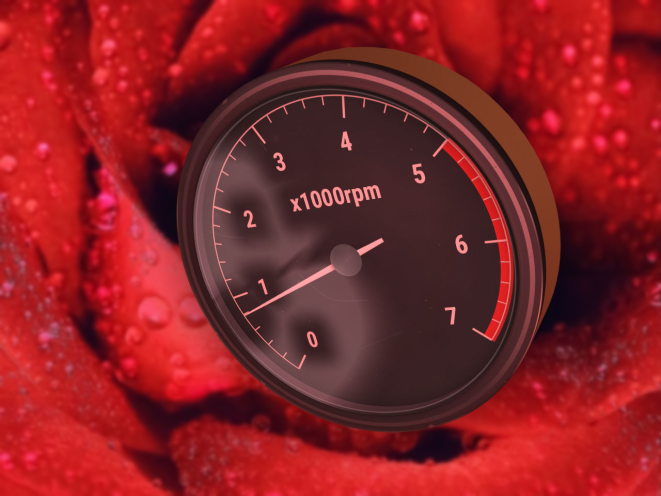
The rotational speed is value=800 unit=rpm
